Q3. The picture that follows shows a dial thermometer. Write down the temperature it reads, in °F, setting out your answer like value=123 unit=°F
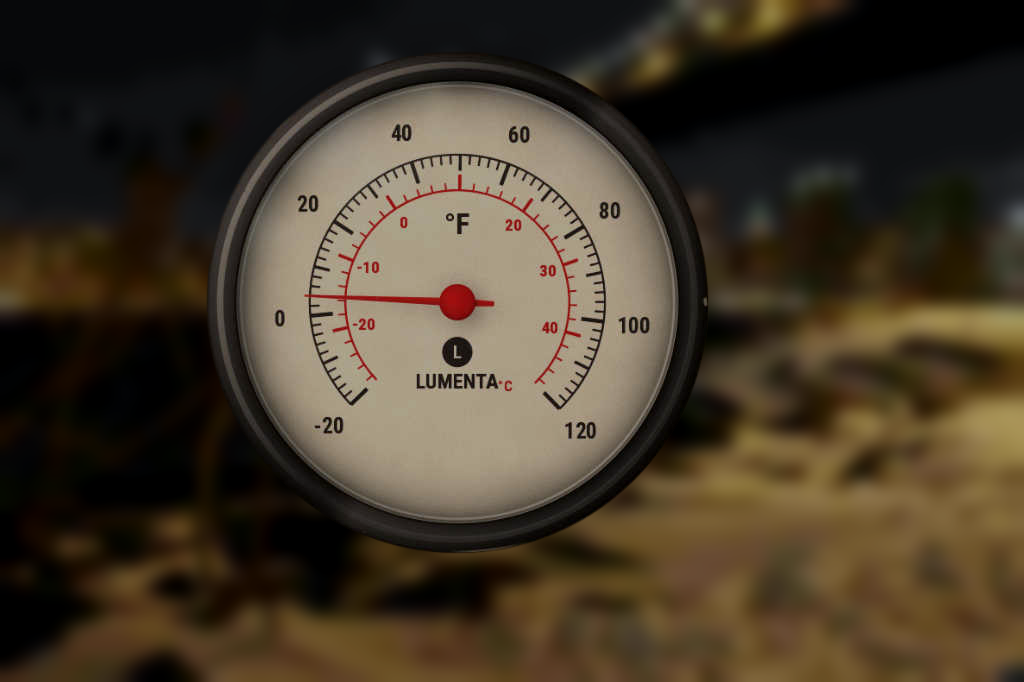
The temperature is value=4 unit=°F
